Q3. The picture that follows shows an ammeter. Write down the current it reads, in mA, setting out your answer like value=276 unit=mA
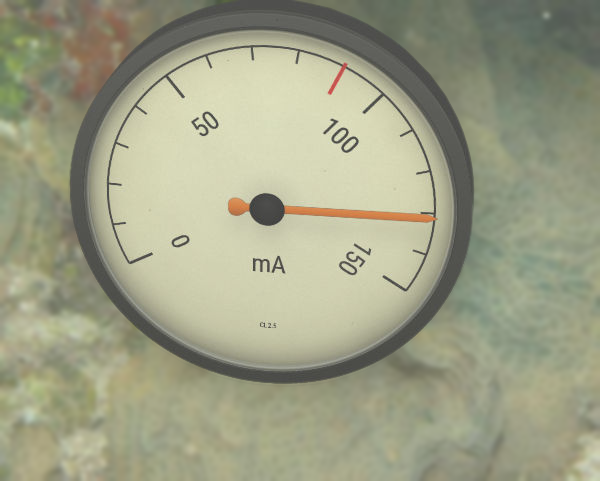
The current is value=130 unit=mA
